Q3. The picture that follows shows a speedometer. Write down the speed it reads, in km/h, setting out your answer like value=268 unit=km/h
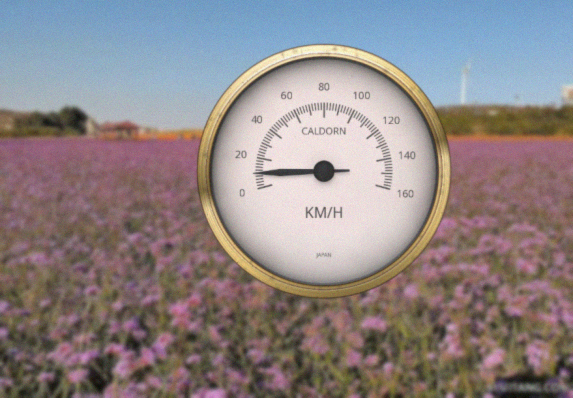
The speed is value=10 unit=km/h
